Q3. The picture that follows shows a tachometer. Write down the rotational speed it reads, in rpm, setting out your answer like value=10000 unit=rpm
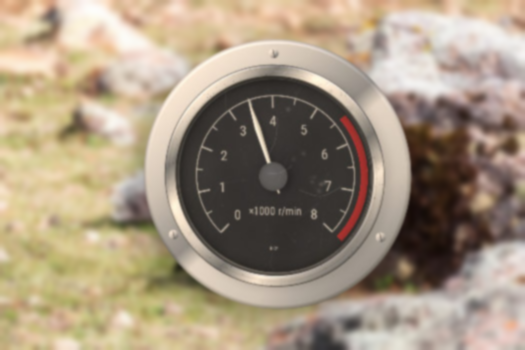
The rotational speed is value=3500 unit=rpm
